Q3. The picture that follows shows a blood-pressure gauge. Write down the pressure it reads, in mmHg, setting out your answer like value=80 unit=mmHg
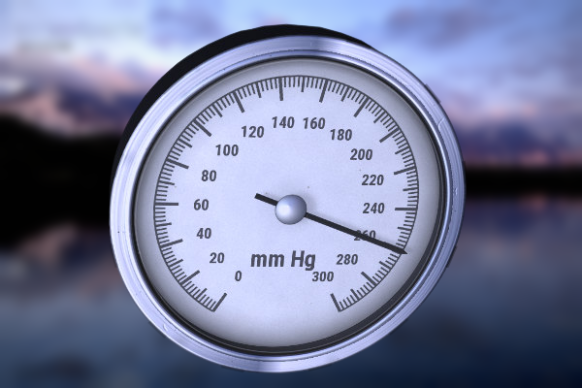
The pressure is value=260 unit=mmHg
